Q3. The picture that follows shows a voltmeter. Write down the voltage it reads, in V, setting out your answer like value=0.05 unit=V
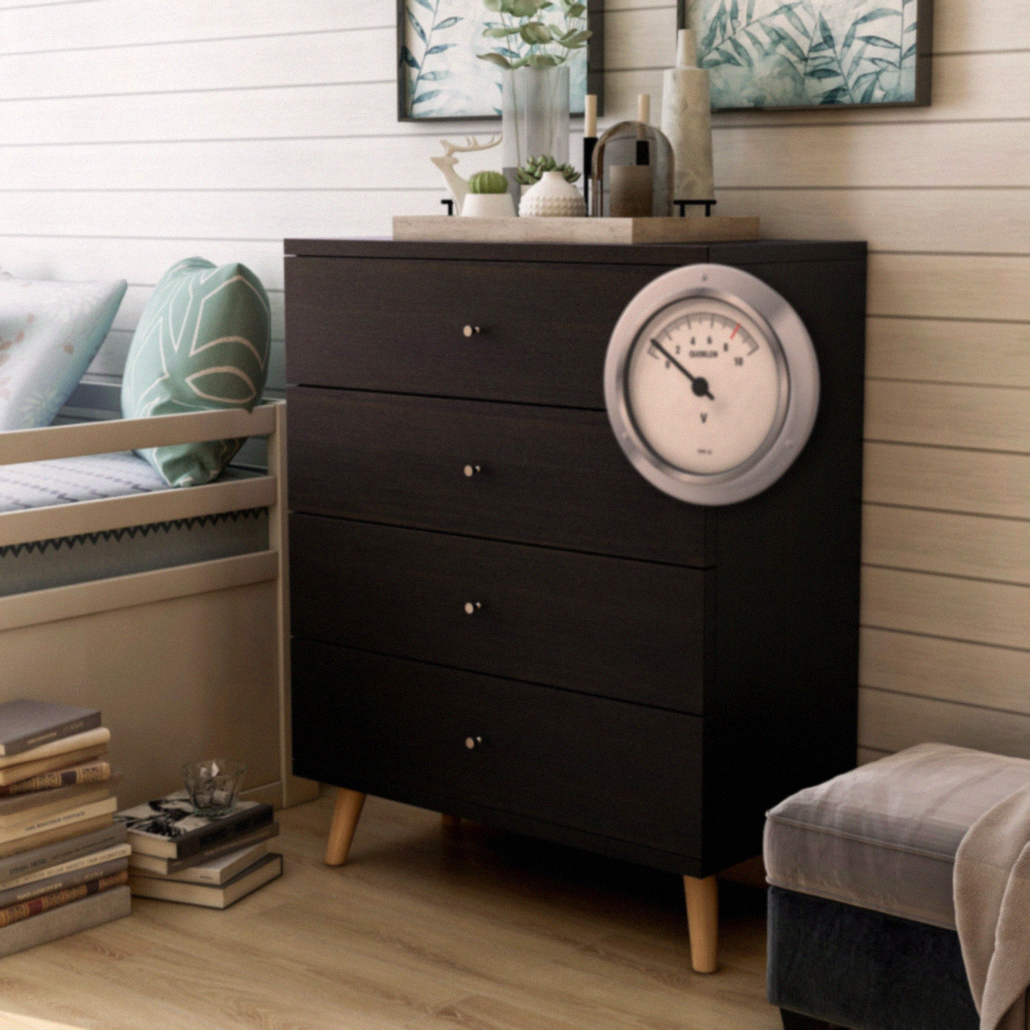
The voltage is value=1 unit=V
